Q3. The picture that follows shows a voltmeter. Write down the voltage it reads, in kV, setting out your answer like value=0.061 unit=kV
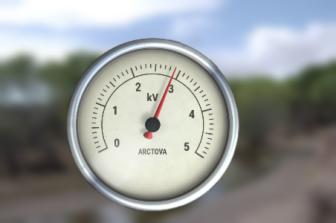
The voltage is value=2.9 unit=kV
